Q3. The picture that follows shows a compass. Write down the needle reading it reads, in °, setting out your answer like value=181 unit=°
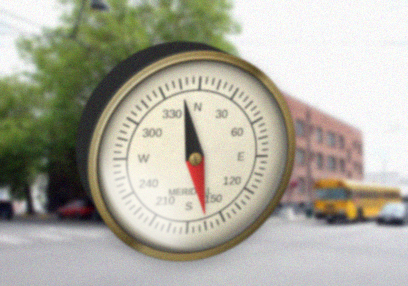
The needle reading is value=165 unit=°
